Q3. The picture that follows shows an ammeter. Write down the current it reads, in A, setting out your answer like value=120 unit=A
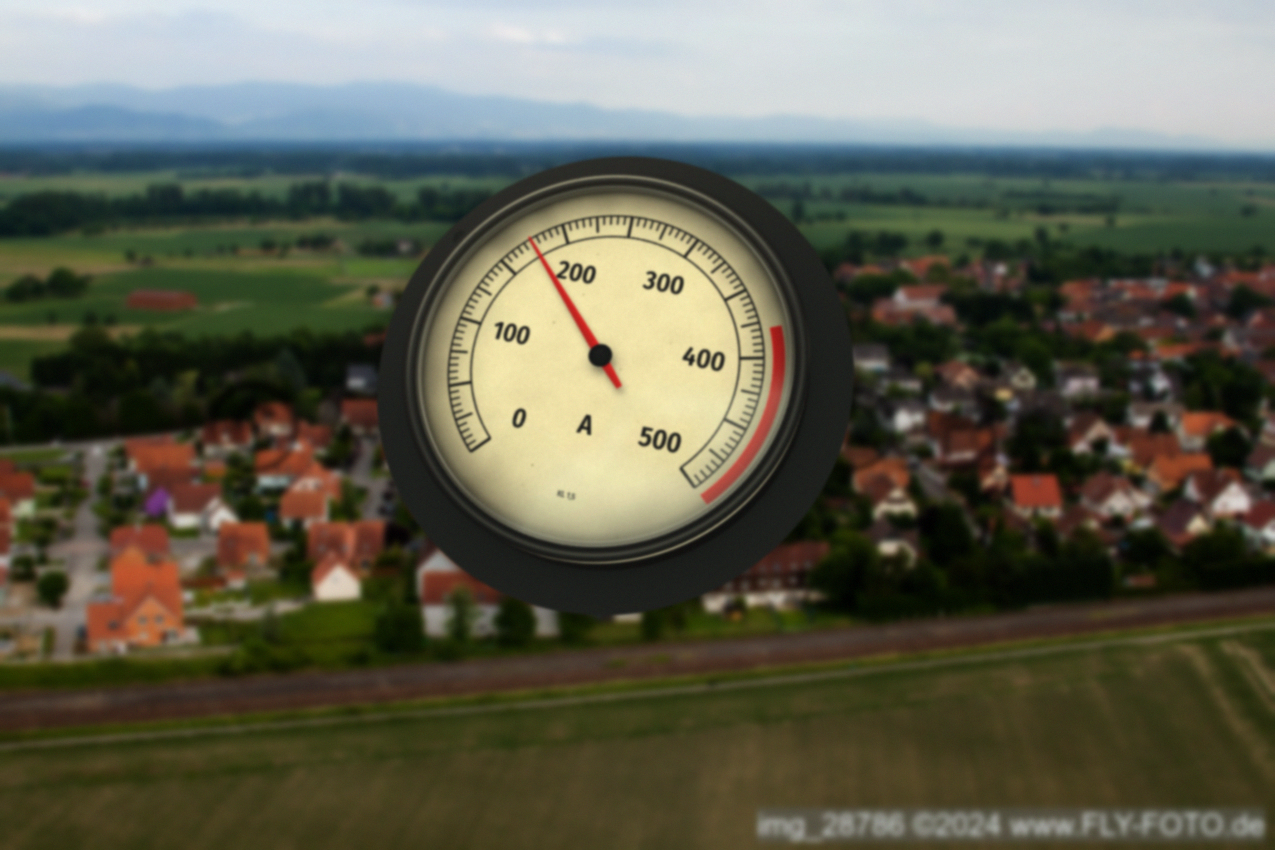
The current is value=175 unit=A
